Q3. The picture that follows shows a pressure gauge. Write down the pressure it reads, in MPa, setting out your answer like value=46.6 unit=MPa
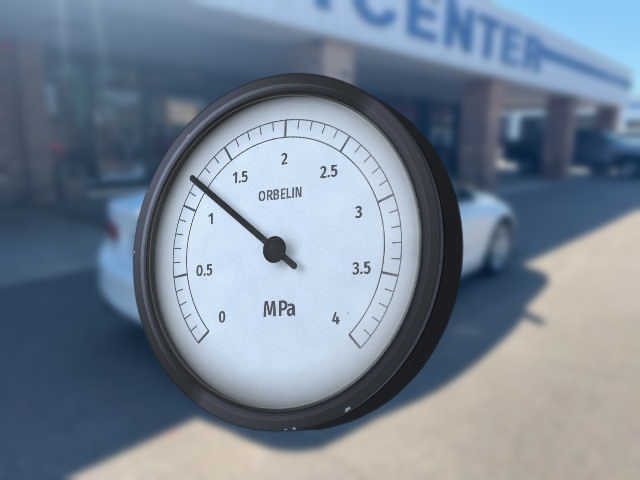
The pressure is value=1.2 unit=MPa
